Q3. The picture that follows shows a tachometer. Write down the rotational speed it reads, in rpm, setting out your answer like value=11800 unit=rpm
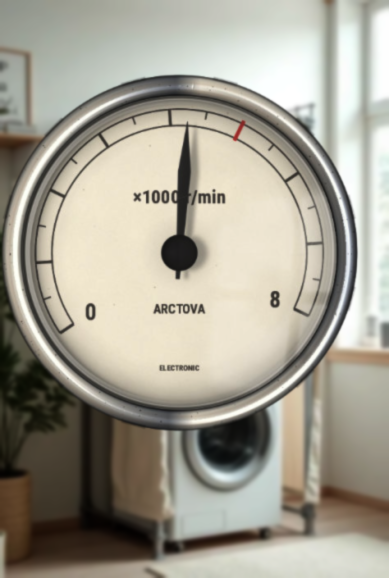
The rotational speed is value=4250 unit=rpm
